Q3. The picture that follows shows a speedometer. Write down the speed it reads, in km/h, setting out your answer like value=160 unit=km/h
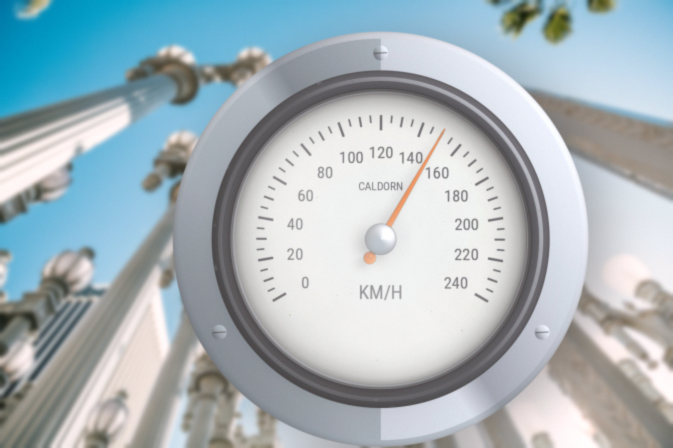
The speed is value=150 unit=km/h
